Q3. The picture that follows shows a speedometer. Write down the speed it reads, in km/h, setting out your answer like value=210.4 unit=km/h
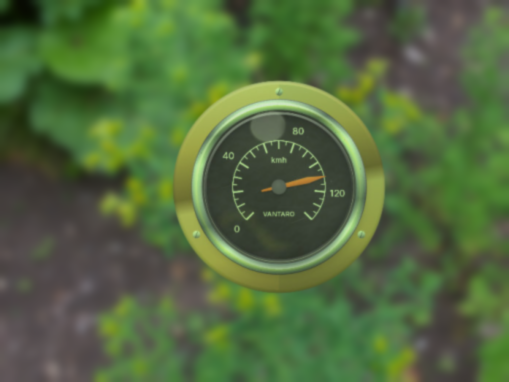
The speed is value=110 unit=km/h
